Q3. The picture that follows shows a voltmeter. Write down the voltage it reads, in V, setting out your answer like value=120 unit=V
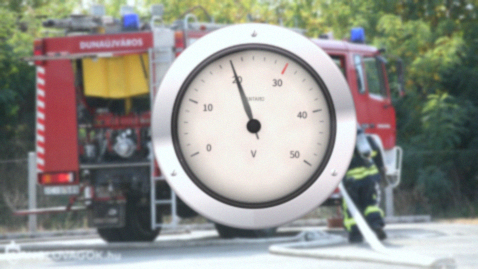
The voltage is value=20 unit=V
